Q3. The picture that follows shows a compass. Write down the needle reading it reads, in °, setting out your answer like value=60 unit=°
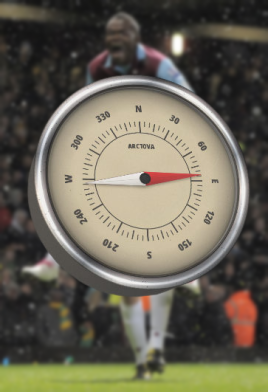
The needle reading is value=85 unit=°
